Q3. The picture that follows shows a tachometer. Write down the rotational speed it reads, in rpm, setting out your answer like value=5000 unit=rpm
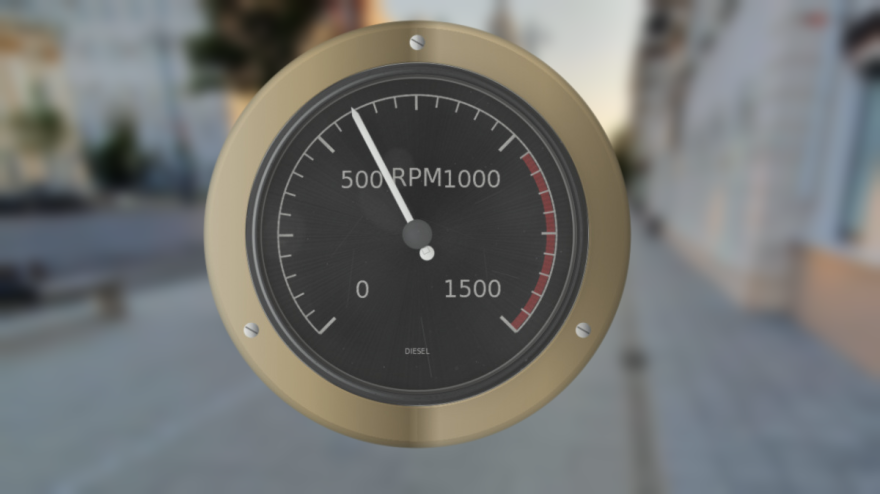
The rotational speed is value=600 unit=rpm
